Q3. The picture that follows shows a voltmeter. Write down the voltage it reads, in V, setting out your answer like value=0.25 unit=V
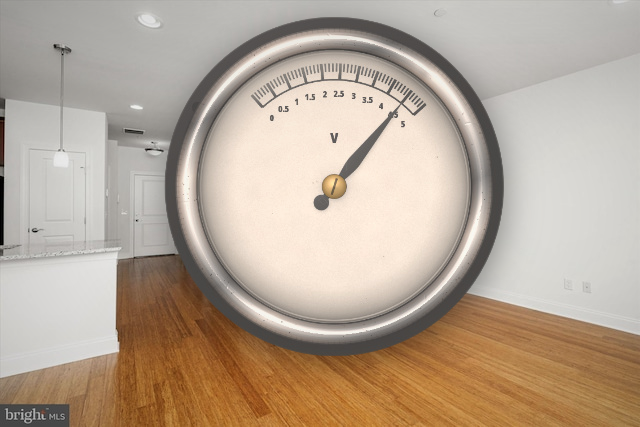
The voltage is value=4.5 unit=V
